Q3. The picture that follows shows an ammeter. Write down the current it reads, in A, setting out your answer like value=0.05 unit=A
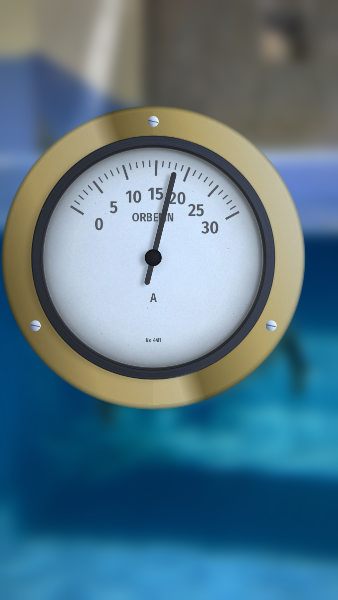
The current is value=18 unit=A
